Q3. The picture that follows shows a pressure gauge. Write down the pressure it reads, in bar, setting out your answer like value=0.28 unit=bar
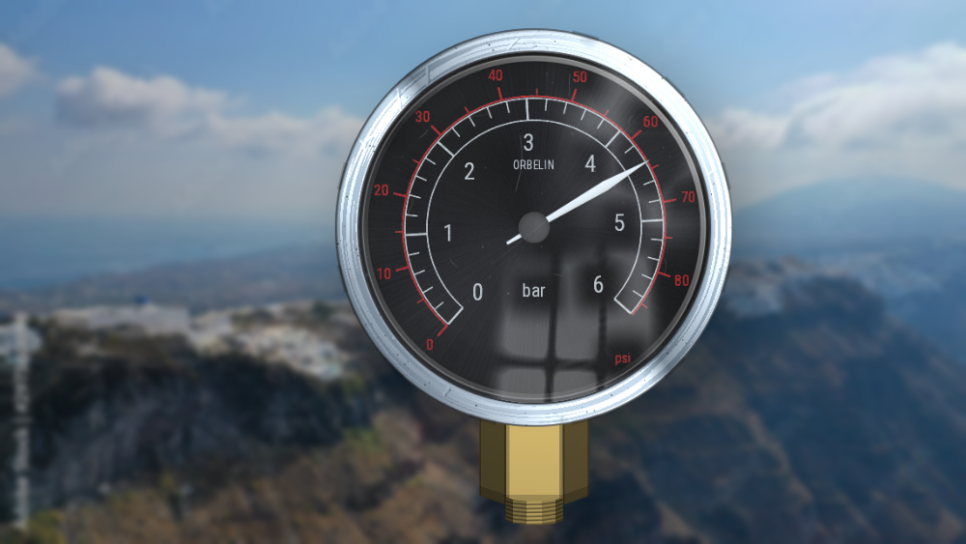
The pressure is value=4.4 unit=bar
